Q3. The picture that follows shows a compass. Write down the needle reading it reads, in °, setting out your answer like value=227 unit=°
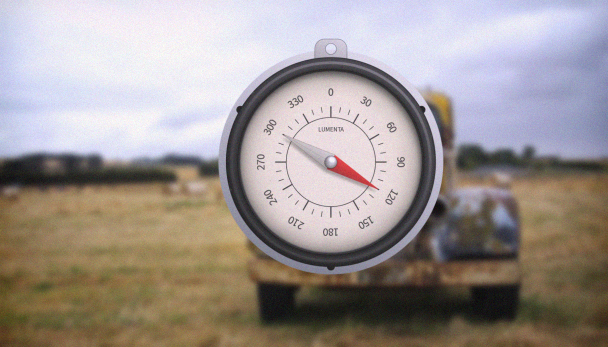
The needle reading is value=120 unit=°
